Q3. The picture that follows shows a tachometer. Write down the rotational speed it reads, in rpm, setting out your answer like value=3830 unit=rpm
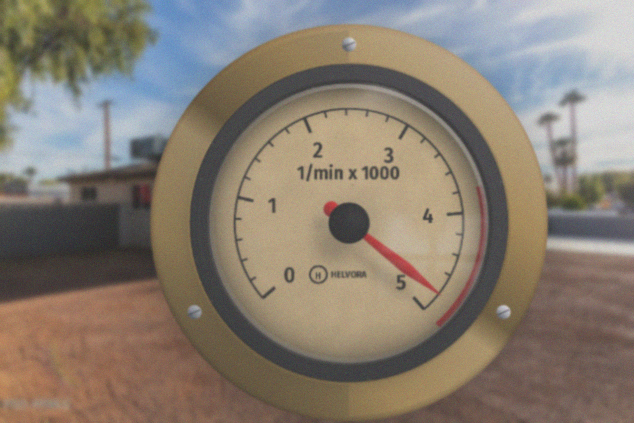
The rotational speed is value=4800 unit=rpm
